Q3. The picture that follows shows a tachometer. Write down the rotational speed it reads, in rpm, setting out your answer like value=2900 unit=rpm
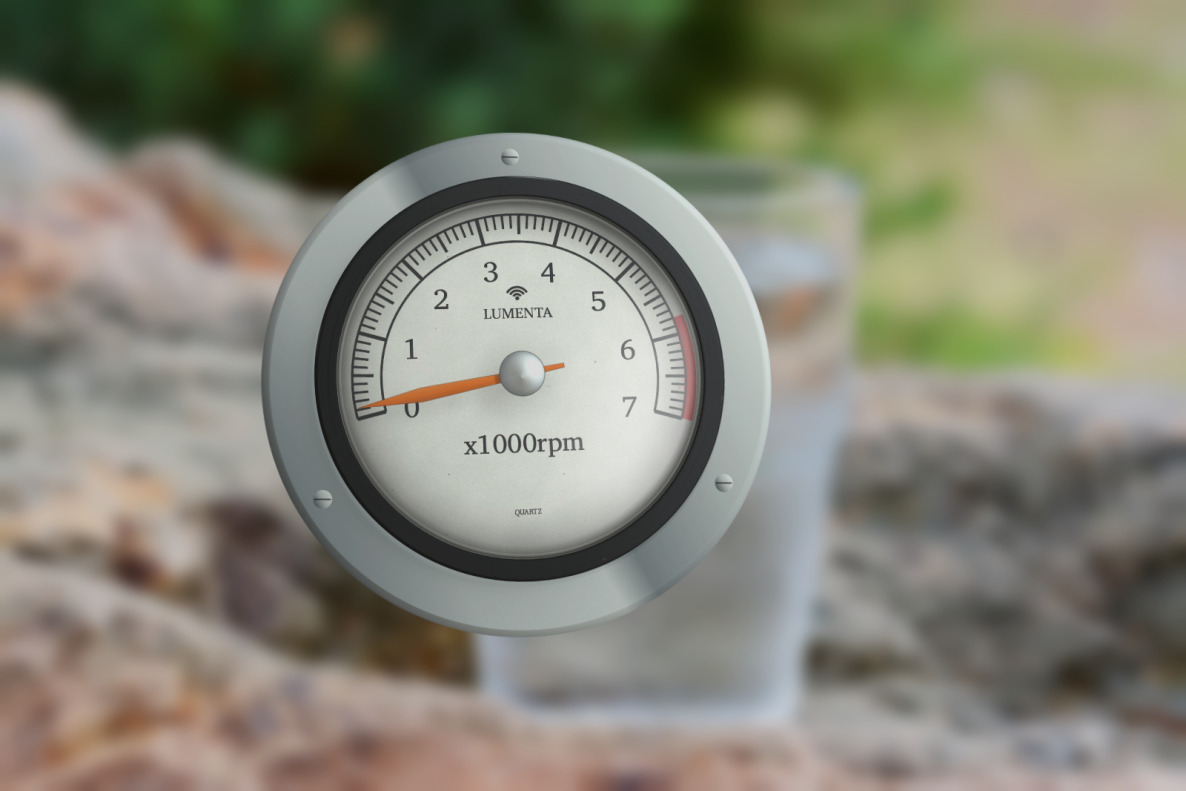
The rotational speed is value=100 unit=rpm
